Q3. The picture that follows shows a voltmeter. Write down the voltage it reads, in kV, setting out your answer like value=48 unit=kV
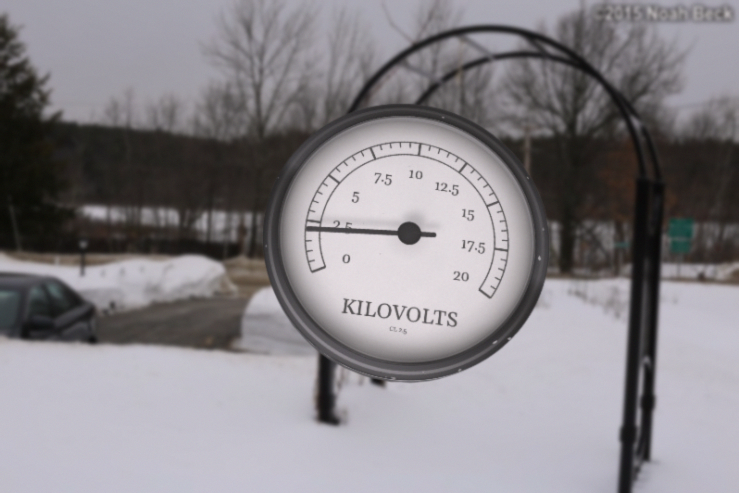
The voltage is value=2 unit=kV
